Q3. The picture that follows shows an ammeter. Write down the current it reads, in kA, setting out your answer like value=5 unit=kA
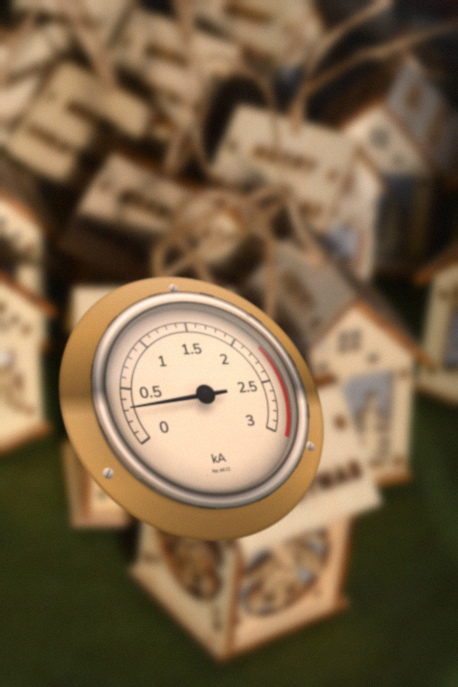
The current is value=0.3 unit=kA
